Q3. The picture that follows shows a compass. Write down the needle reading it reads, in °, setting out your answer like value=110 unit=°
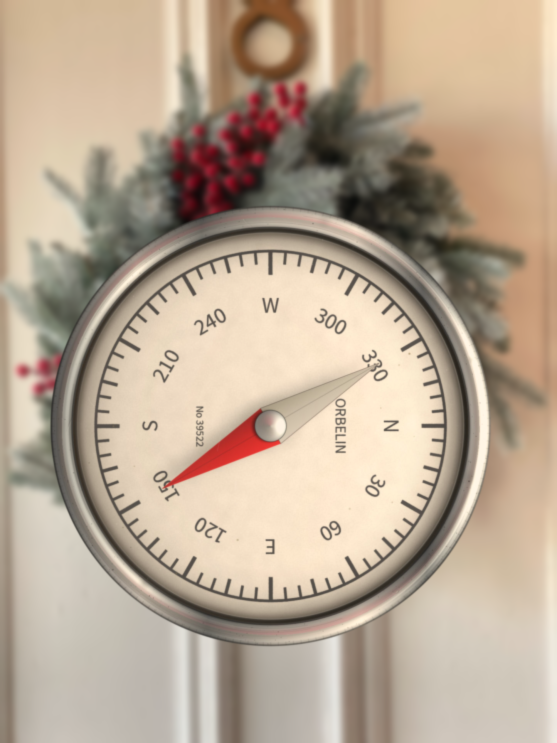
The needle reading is value=150 unit=°
